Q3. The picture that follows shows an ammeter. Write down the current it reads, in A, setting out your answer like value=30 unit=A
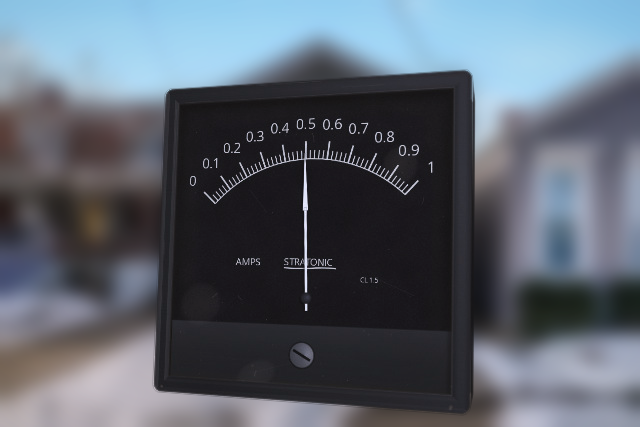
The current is value=0.5 unit=A
